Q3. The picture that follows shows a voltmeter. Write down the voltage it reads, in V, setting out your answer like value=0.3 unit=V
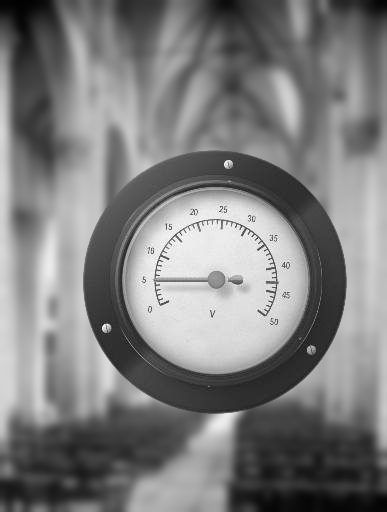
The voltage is value=5 unit=V
